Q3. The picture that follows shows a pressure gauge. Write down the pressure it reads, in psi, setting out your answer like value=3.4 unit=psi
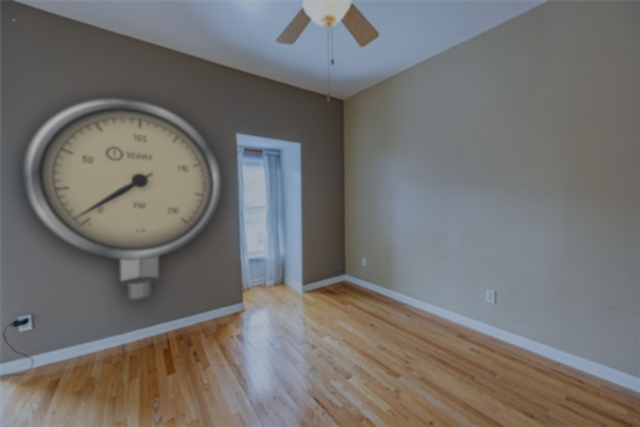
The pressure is value=5 unit=psi
